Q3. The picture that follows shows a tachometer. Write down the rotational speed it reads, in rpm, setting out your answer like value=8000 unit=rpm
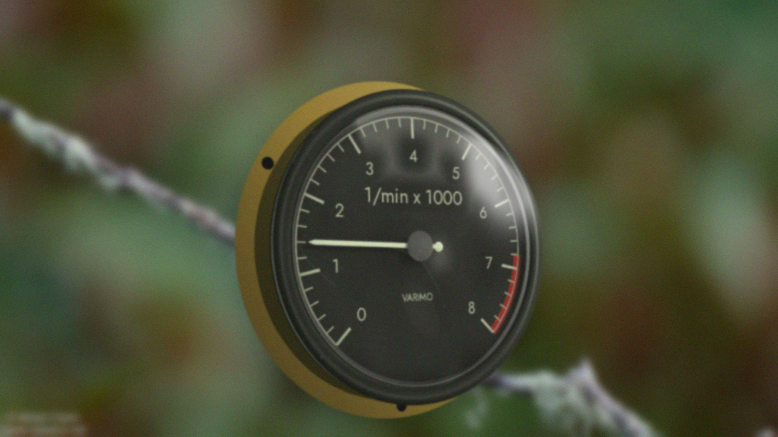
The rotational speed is value=1400 unit=rpm
